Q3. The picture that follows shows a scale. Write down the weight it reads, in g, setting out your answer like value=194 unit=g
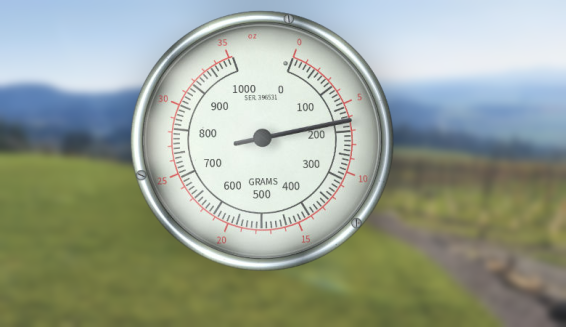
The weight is value=180 unit=g
